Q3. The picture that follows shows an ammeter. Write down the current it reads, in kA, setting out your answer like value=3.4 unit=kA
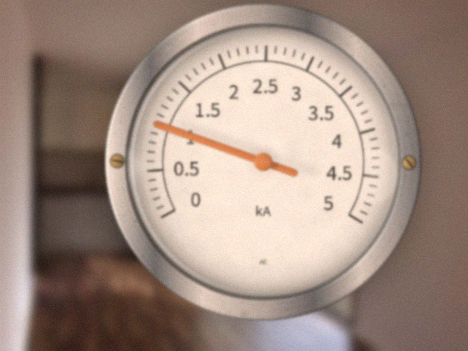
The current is value=1 unit=kA
